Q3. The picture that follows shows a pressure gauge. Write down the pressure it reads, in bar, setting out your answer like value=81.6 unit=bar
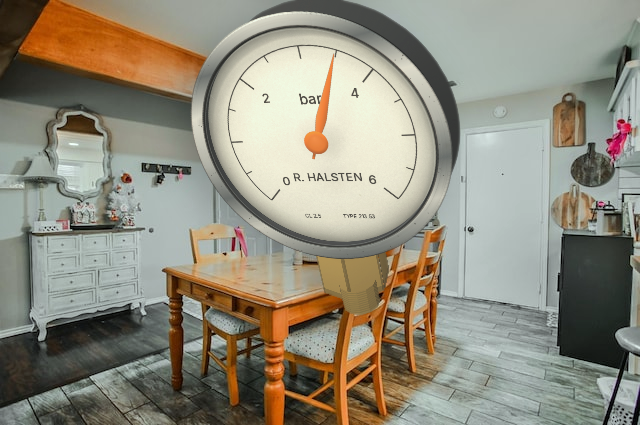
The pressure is value=3.5 unit=bar
